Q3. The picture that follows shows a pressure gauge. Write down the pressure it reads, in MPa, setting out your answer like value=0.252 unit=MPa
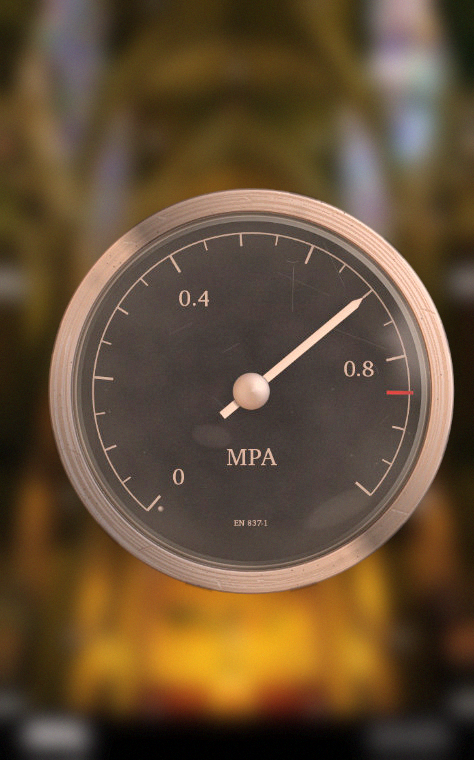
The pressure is value=0.7 unit=MPa
